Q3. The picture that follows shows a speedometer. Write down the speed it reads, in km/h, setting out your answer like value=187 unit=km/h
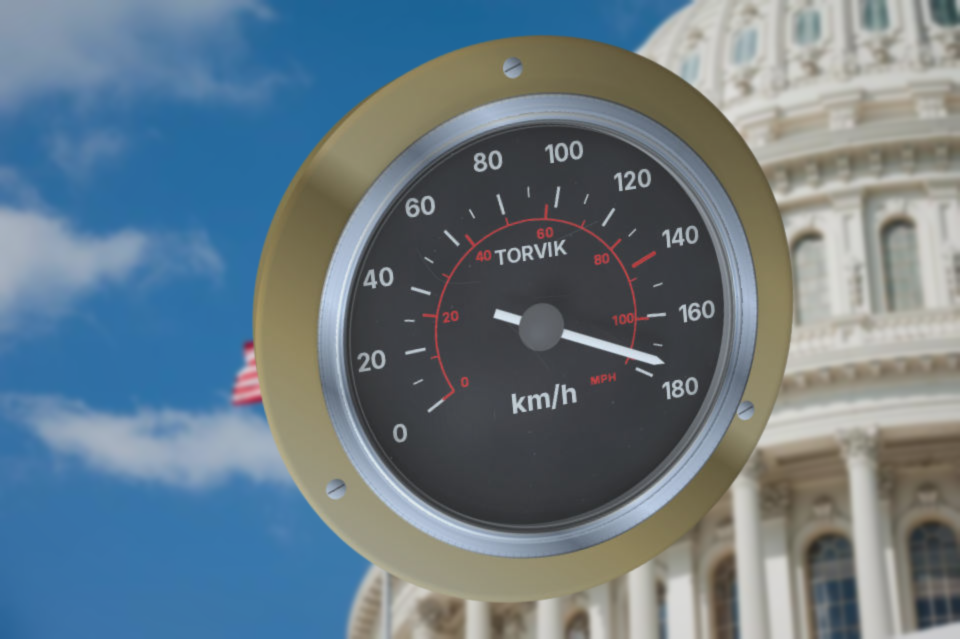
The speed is value=175 unit=km/h
